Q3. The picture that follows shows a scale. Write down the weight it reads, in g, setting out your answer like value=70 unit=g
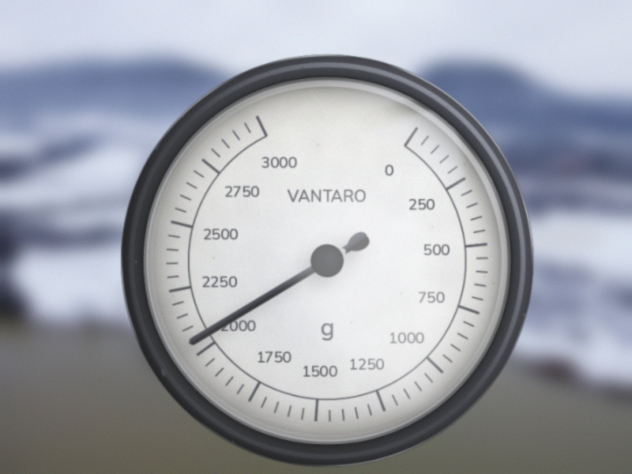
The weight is value=2050 unit=g
